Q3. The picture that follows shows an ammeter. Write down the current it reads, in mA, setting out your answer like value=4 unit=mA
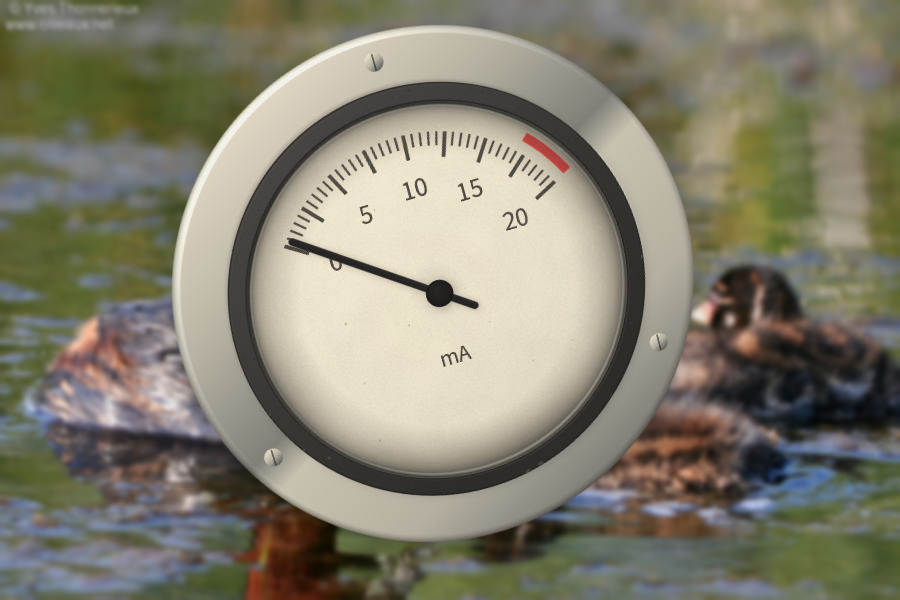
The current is value=0.5 unit=mA
